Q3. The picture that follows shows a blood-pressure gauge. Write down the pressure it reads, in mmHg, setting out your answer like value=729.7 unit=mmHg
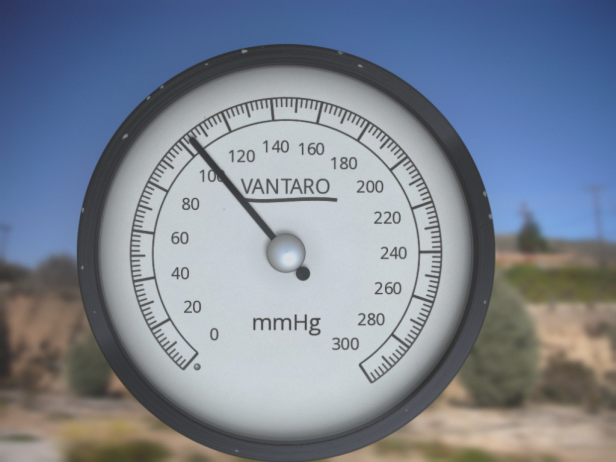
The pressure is value=104 unit=mmHg
